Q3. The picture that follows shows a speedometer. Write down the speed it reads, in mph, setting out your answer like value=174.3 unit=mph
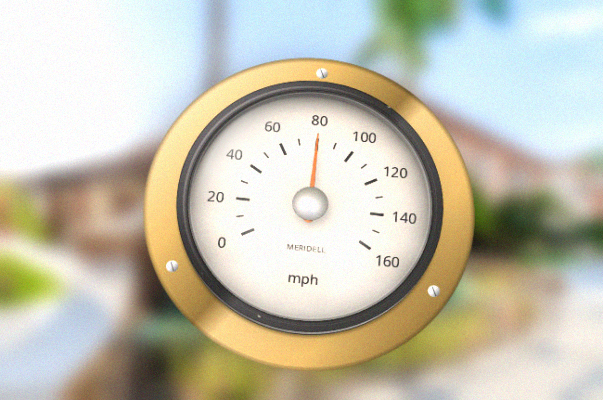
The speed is value=80 unit=mph
